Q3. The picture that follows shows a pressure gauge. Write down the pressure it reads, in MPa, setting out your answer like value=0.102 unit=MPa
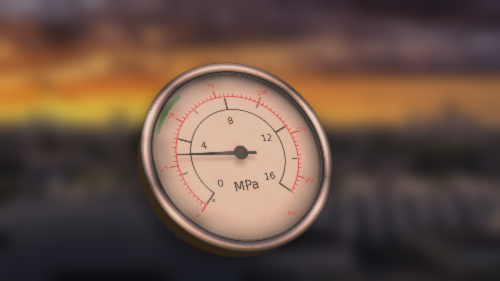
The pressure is value=3 unit=MPa
